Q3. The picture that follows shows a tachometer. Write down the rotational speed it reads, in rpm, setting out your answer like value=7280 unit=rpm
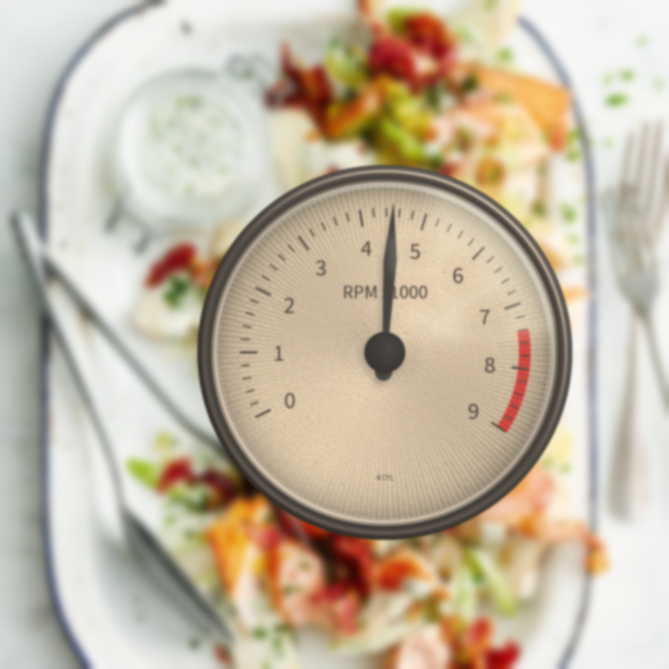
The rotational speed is value=4500 unit=rpm
